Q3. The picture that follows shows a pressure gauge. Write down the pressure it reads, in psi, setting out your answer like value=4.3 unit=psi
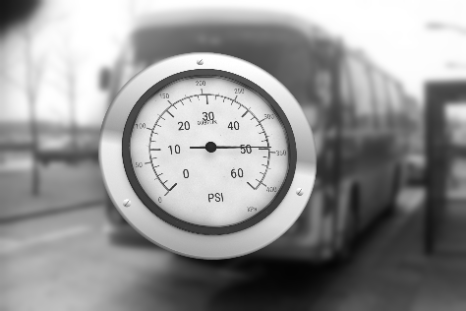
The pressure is value=50 unit=psi
